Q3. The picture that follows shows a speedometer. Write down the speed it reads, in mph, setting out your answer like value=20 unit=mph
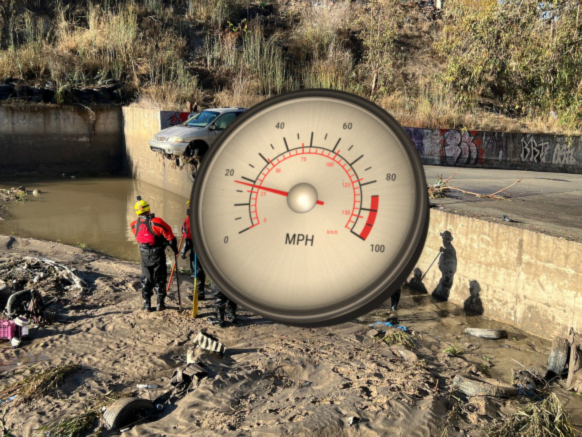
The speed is value=17.5 unit=mph
